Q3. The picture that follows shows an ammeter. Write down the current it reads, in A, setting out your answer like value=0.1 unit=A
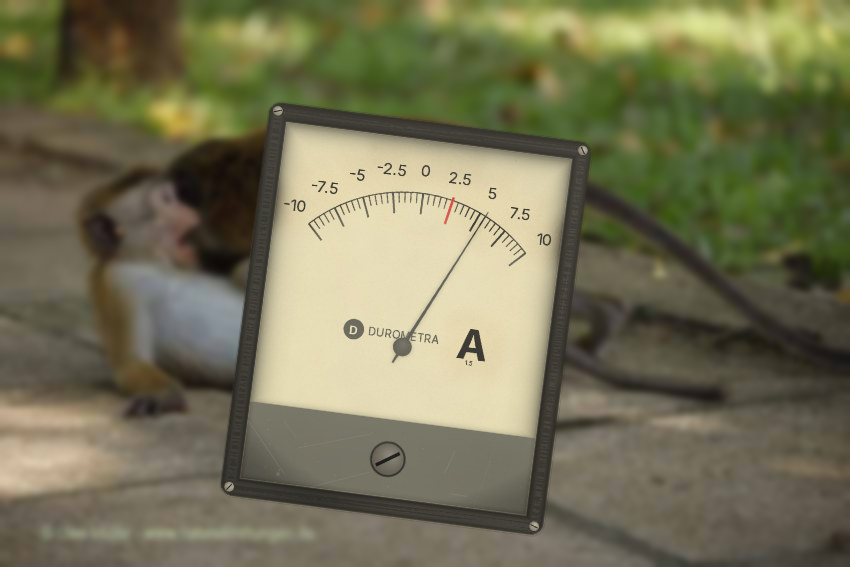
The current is value=5.5 unit=A
